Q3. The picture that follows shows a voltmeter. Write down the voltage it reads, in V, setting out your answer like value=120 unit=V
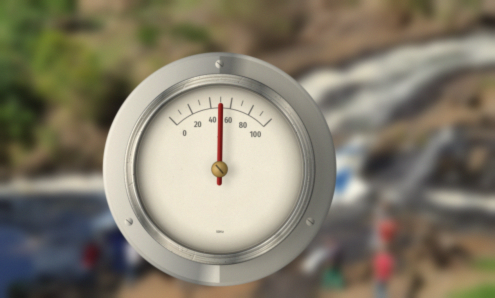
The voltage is value=50 unit=V
